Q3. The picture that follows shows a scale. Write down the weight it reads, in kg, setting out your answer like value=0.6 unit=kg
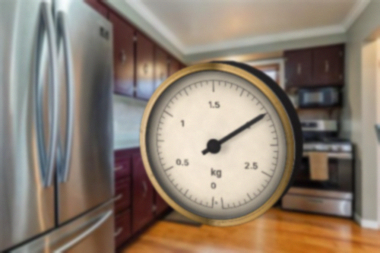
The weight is value=2 unit=kg
